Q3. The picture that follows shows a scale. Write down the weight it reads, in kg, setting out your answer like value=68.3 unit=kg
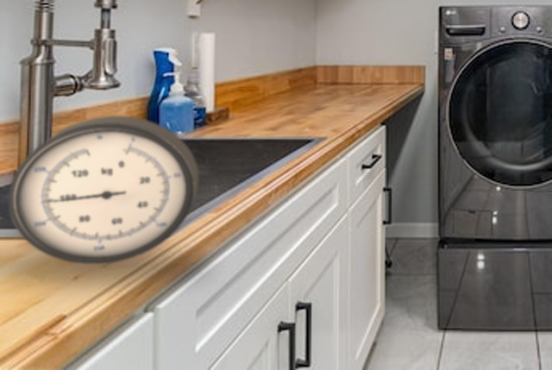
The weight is value=100 unit=kg
